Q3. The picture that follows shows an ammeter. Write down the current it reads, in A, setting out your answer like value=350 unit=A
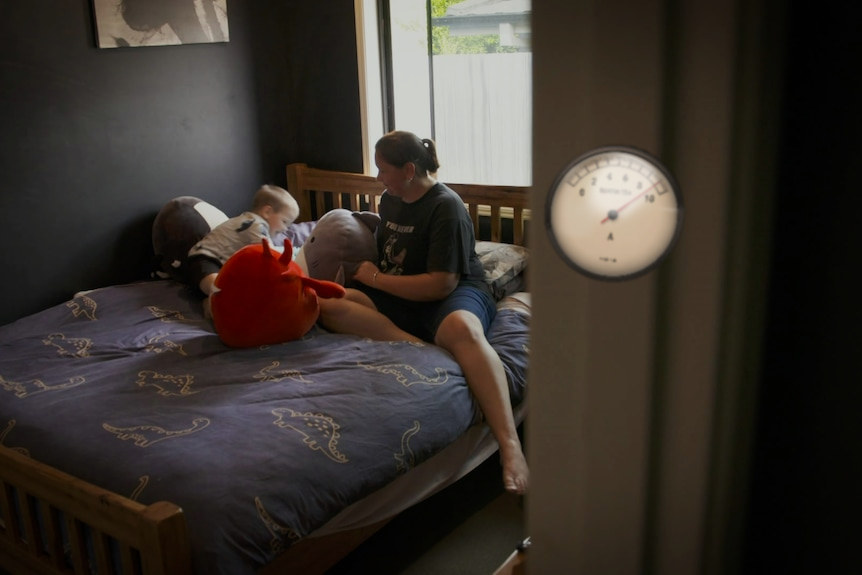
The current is value=9 unit=A
